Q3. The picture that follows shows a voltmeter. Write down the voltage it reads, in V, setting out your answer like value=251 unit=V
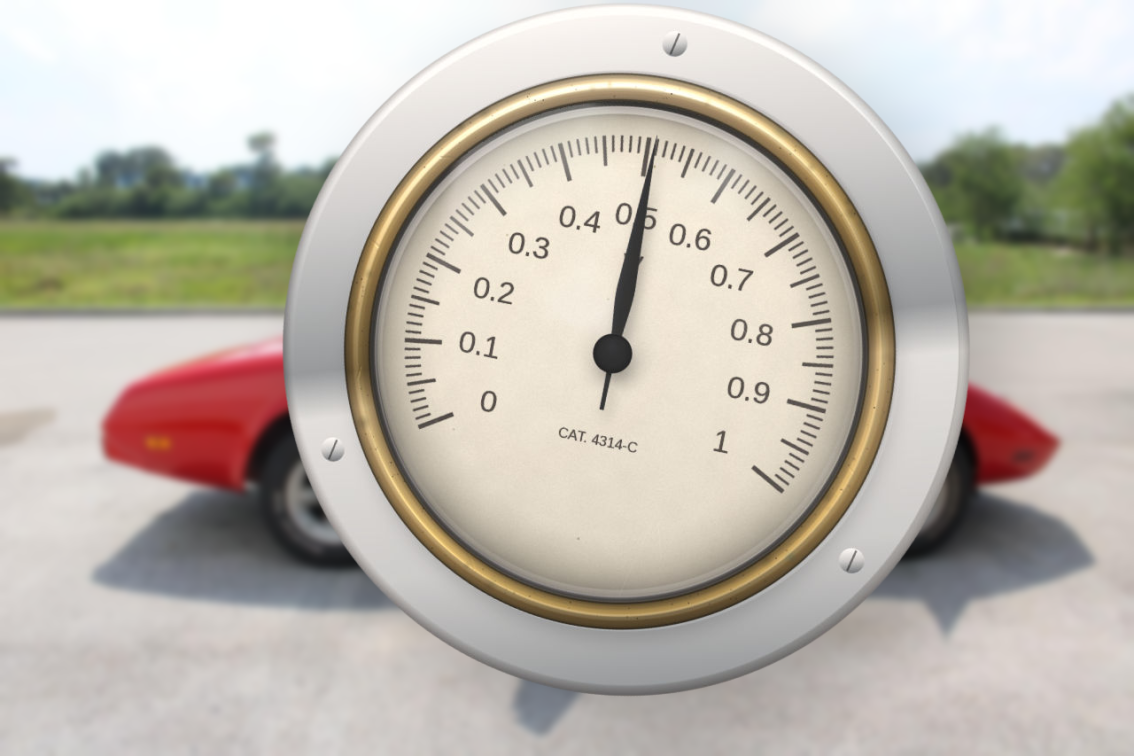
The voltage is value=0.51 unit=V
